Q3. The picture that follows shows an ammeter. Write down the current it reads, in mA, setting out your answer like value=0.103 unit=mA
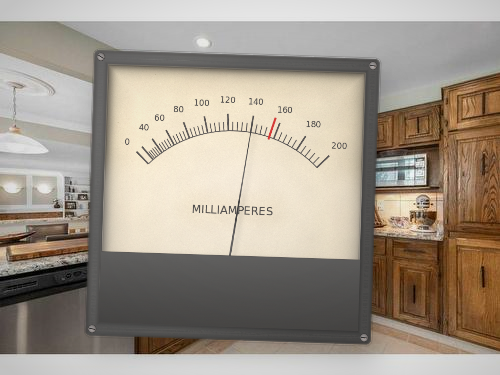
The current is value=140 unit=mA
